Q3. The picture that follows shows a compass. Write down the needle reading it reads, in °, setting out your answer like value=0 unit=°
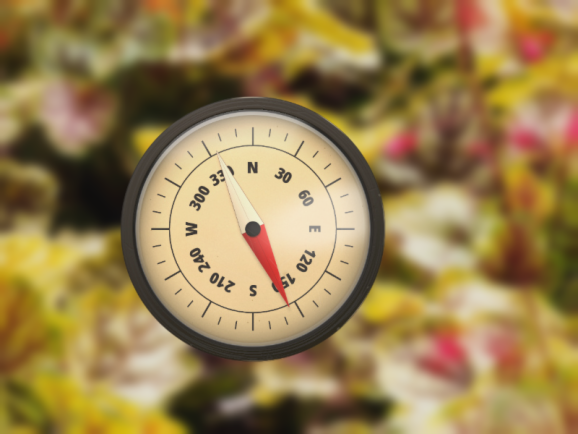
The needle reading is value=155 unit=°
